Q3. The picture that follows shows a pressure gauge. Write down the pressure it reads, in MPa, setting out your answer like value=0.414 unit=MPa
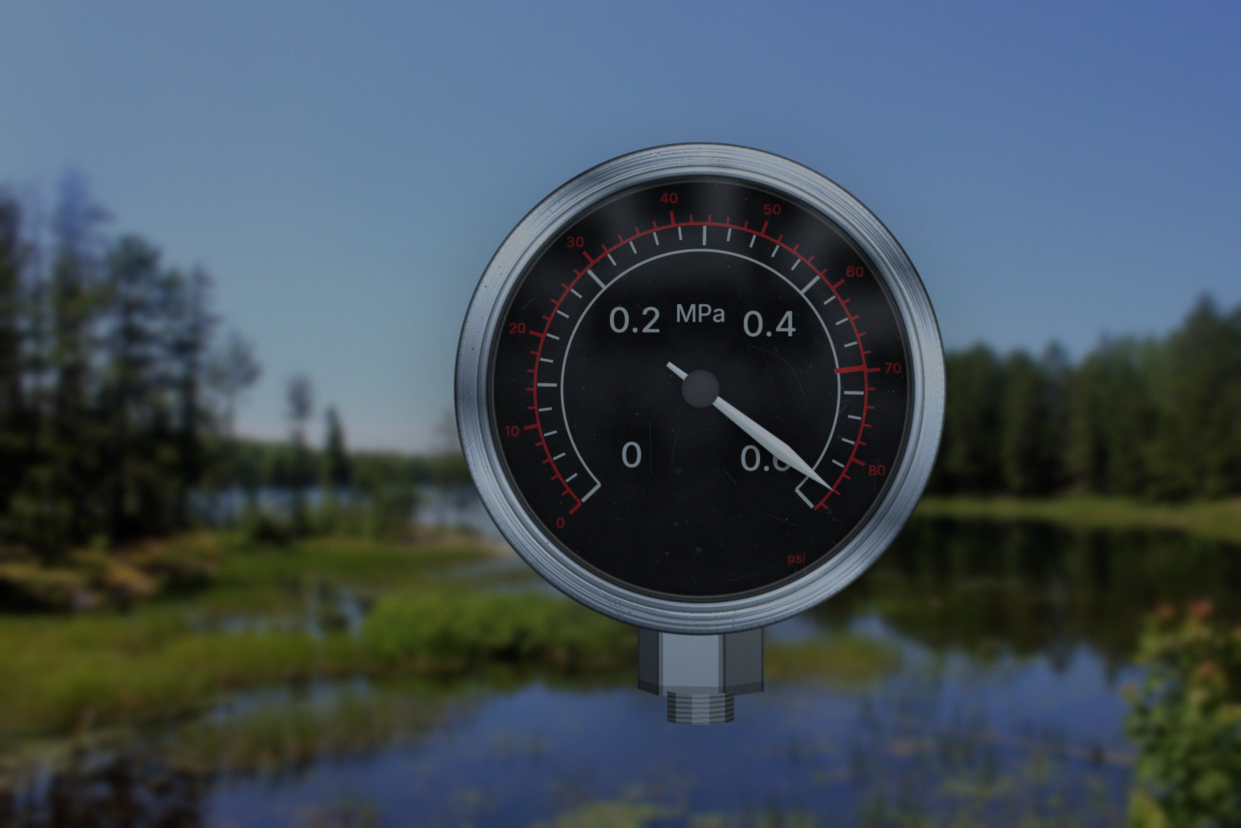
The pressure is value=0.58 unit=MPa
